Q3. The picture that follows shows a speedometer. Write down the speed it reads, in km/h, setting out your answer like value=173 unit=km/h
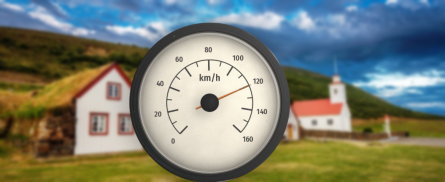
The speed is value=120 unit=km/h
